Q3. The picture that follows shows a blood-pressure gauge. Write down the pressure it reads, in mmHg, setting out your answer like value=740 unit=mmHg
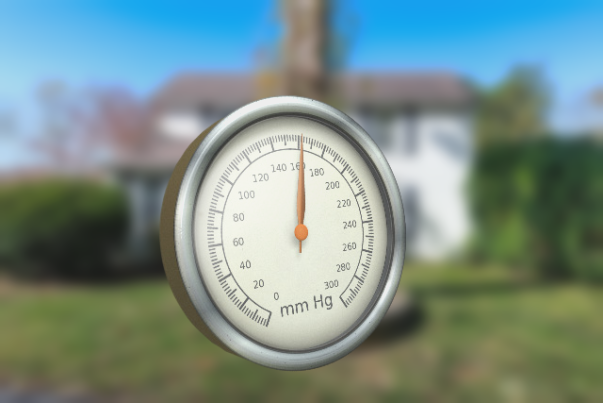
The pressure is value=160 unit=mmHg
